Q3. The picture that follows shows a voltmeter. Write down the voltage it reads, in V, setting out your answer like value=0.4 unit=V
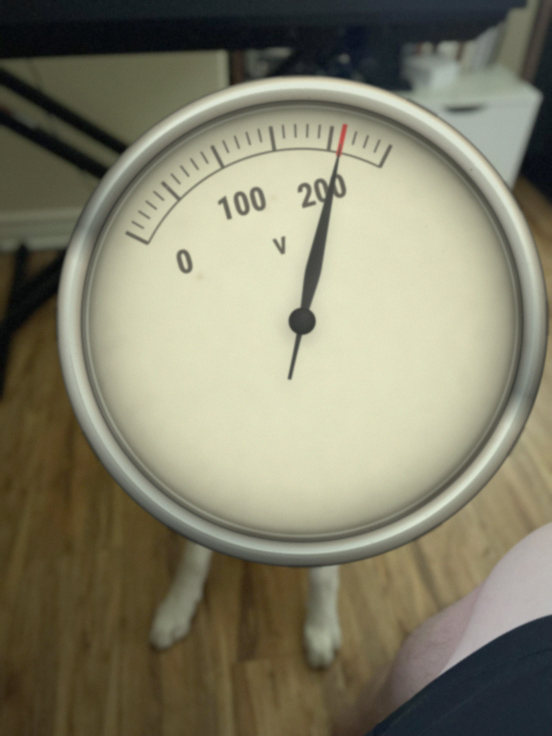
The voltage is value=210 unit=V
